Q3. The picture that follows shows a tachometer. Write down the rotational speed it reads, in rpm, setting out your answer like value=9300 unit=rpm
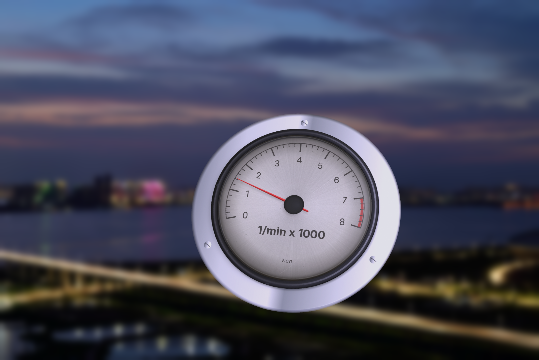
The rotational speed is value=1400 unit=rpm
